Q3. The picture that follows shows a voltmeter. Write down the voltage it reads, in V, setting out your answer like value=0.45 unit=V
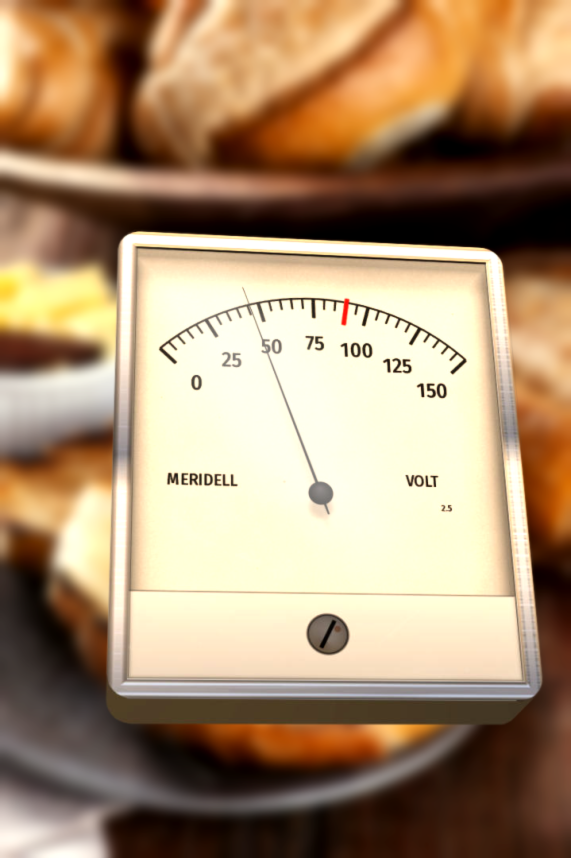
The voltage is value=45 unit=V
